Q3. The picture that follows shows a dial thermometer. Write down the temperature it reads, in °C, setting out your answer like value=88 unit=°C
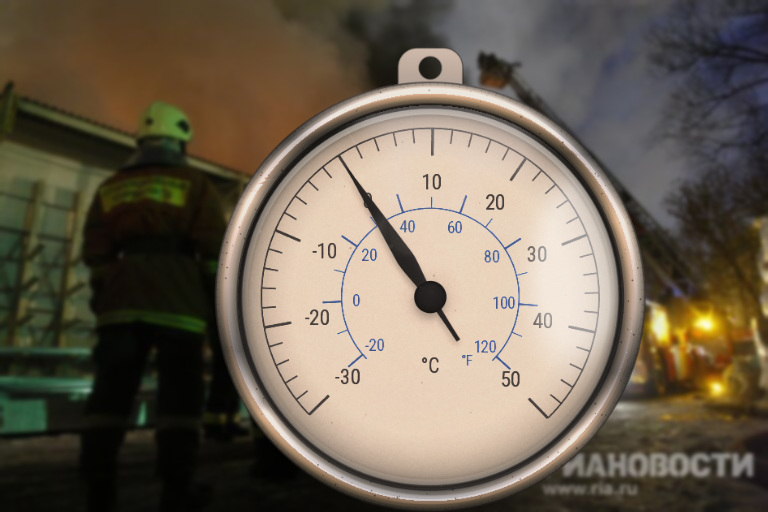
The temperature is value=0 unit=°C
